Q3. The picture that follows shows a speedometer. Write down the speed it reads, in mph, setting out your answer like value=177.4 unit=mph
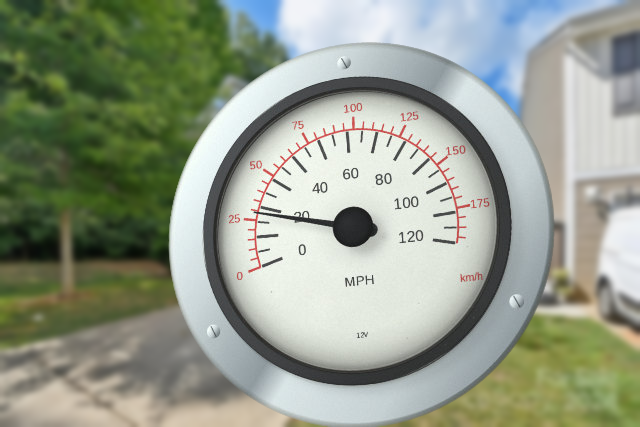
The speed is value=17.5 unit=mph
